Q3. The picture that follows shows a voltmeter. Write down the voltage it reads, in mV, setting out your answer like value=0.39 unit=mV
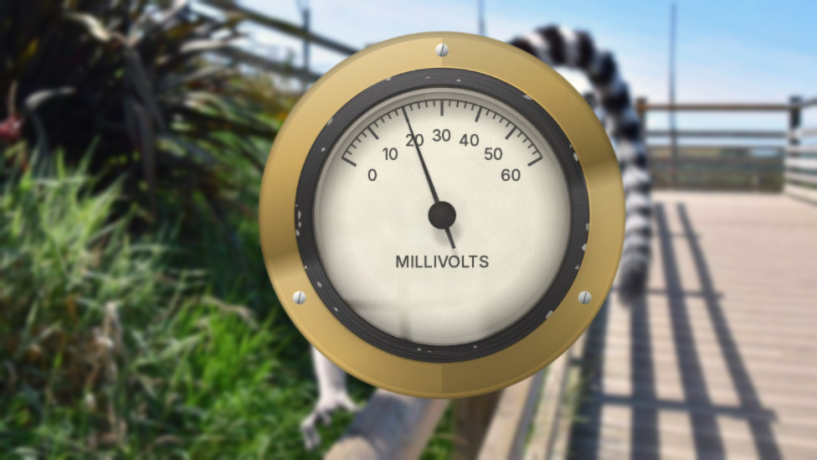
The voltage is value=20 unit=mV
